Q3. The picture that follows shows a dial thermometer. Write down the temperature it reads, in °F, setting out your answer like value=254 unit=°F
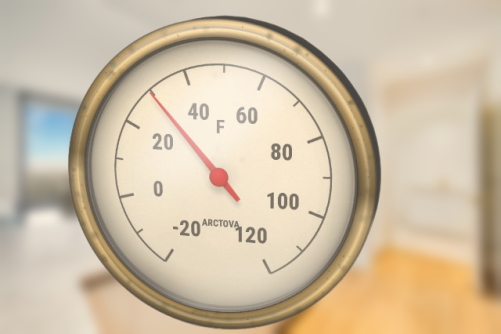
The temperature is value=30 unit=°F
